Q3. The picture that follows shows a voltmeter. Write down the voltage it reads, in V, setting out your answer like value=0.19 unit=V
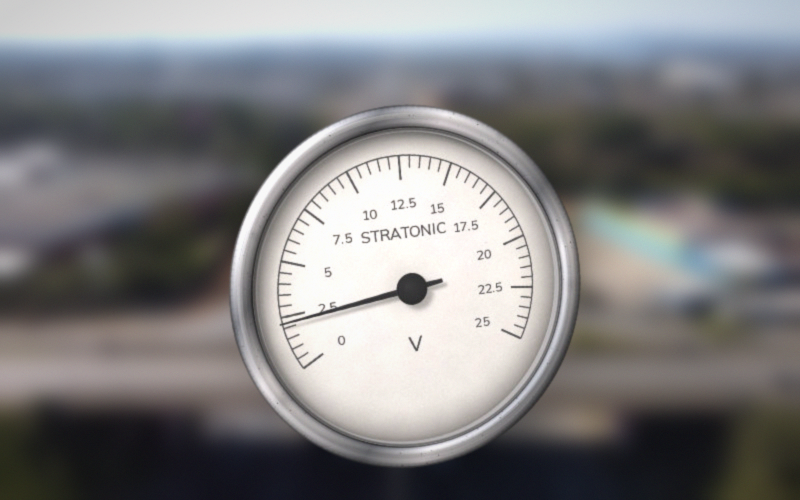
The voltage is value=2.25 unit=V
